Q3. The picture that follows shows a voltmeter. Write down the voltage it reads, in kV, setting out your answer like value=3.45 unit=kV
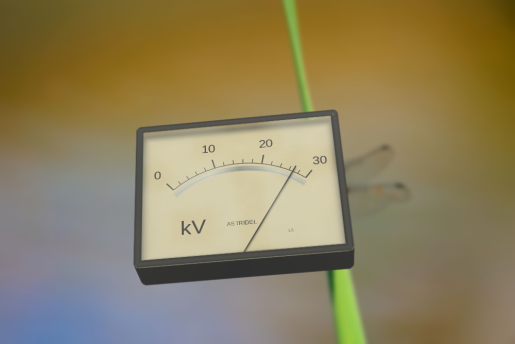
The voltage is value=27 unit=kV
